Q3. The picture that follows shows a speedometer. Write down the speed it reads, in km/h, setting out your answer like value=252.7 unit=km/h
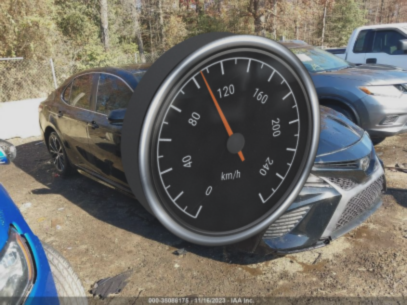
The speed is value=105 unit=km/h
